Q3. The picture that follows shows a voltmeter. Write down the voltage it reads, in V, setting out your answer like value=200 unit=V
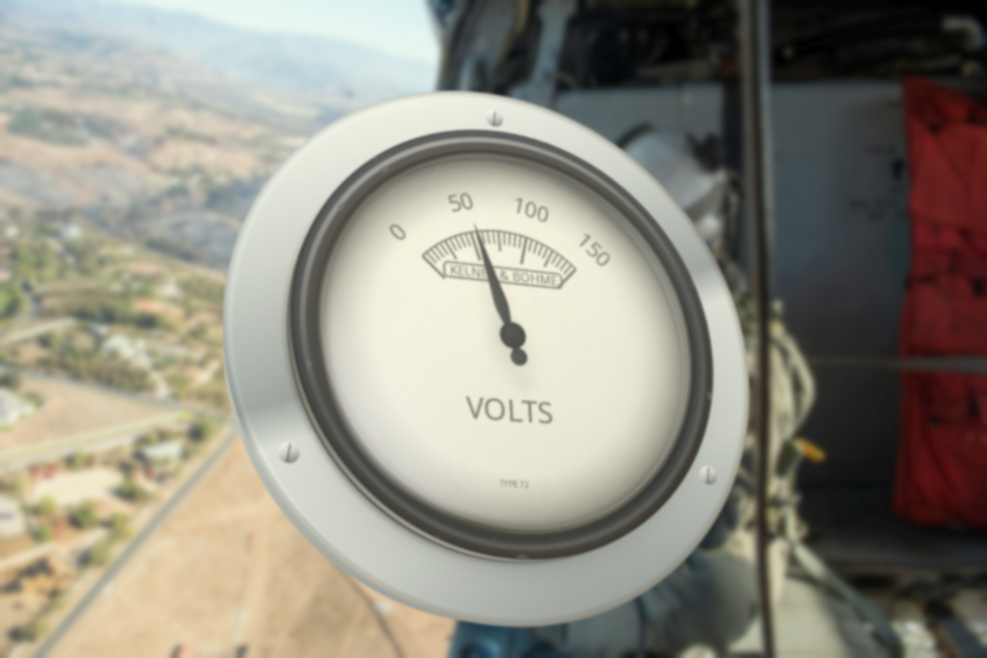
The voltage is value=50 unit=V
